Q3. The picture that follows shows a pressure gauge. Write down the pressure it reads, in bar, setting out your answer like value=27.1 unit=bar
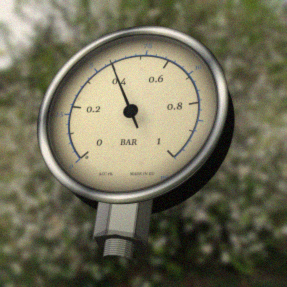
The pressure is value=0.4 unit=bar
